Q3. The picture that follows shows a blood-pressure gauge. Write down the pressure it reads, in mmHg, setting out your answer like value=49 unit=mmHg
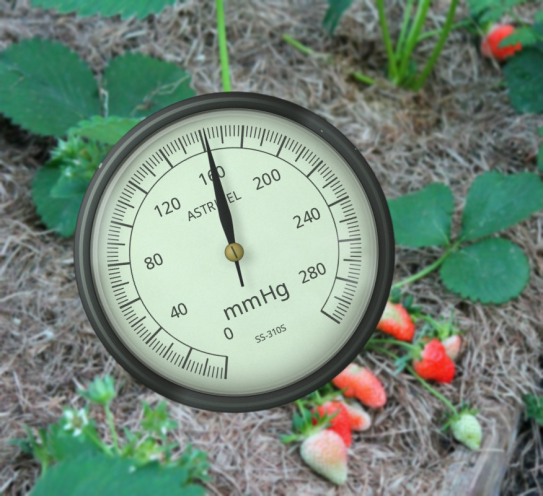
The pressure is value=162 unit=mmHg
